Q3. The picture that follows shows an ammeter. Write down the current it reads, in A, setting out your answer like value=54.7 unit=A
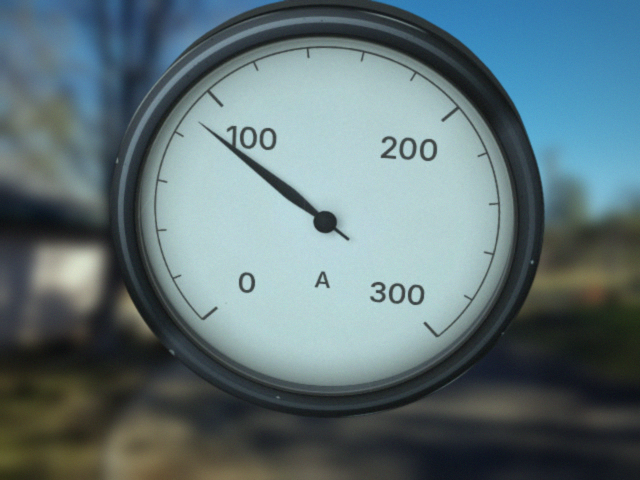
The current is value=90 unit=A
